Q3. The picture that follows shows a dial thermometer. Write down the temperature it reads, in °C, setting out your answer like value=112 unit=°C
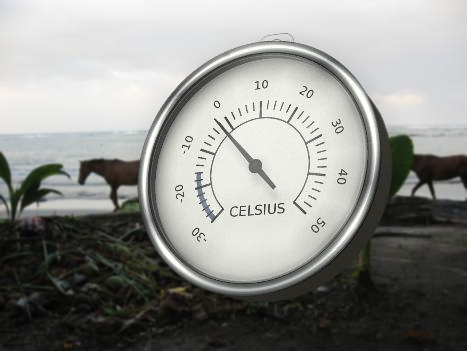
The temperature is value=-2 unit=°C
